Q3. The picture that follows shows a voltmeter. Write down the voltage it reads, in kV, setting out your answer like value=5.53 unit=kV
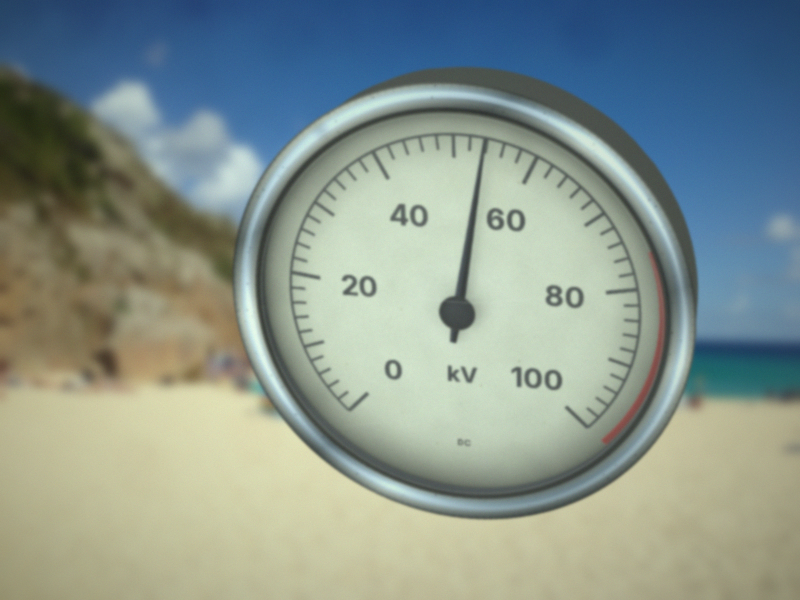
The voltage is value=54 unit=kV
